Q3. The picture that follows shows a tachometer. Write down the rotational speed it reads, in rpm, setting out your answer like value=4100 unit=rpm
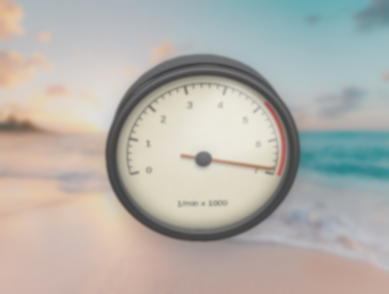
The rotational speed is value=6800 unit=rpm
